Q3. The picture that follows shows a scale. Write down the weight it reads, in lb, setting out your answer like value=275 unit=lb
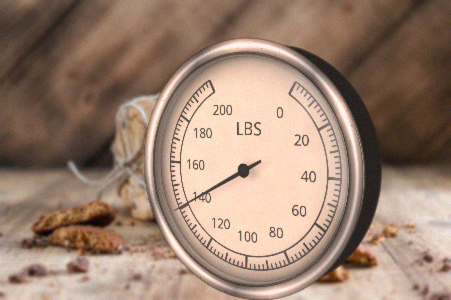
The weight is value=140 unit=lb
